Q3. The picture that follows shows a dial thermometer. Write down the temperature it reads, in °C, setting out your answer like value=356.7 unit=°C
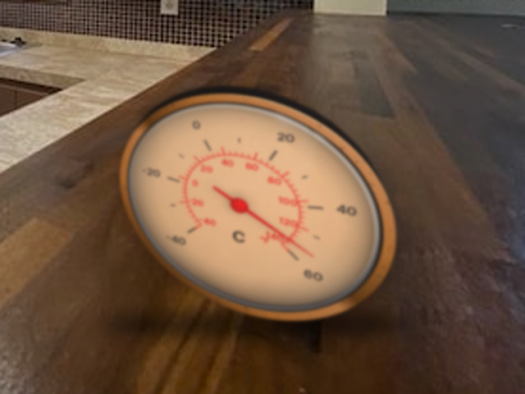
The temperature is value=55 unit=°C
